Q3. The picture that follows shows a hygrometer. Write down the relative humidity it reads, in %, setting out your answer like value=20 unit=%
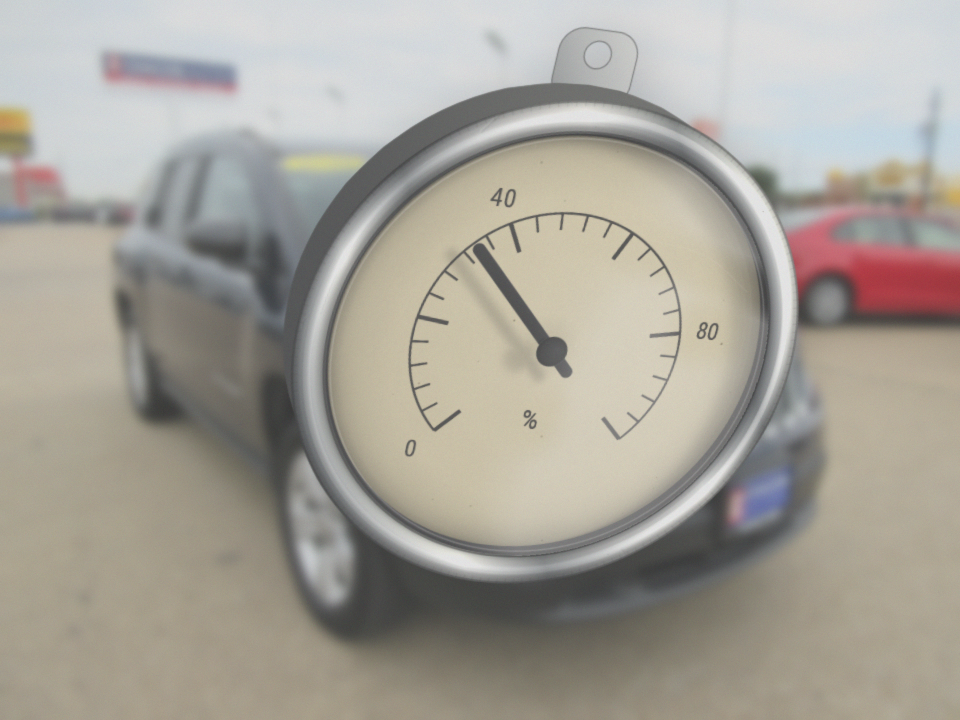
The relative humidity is value=34 unit=%
